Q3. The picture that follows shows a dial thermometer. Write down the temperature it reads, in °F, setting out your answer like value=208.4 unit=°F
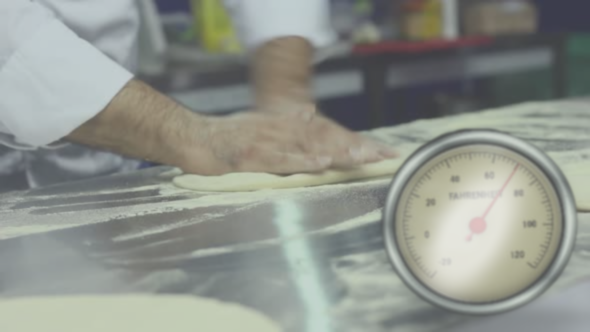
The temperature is value=70 unit=°F
